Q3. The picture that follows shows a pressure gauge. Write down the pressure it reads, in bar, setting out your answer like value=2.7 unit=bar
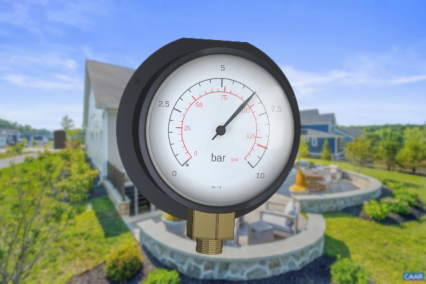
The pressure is value=6.5 unit=bar
